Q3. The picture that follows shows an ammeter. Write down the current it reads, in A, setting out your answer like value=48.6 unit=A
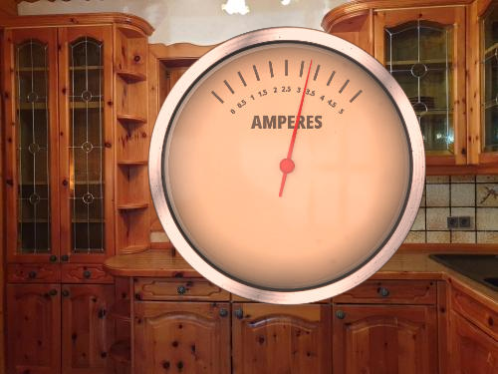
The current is value=3.25 unit=A
